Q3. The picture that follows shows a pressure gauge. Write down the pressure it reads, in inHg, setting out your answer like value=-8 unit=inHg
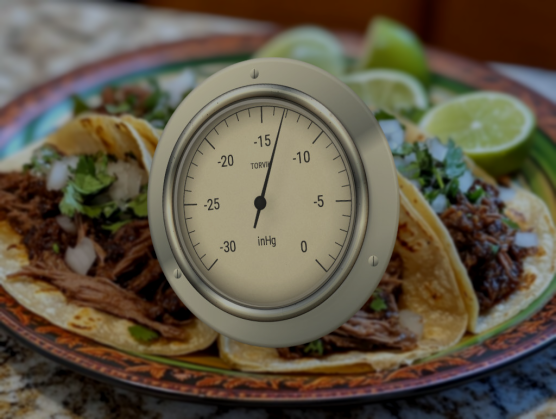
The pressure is value=-13 unit=inHg
